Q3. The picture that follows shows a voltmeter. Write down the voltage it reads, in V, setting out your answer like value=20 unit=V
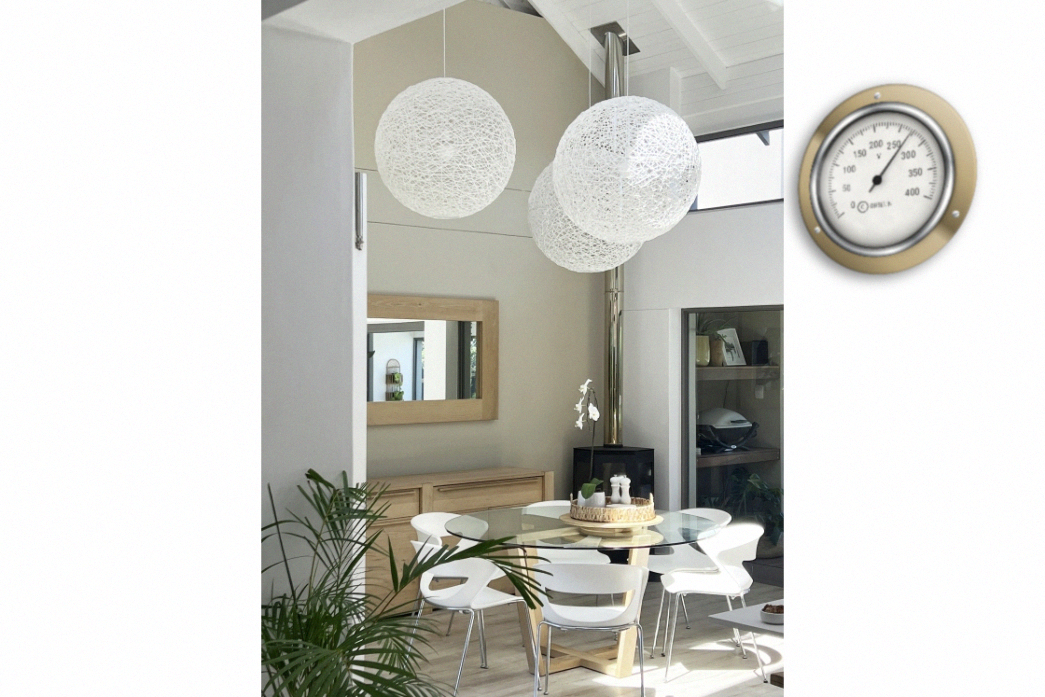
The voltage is value=275 unit=V
